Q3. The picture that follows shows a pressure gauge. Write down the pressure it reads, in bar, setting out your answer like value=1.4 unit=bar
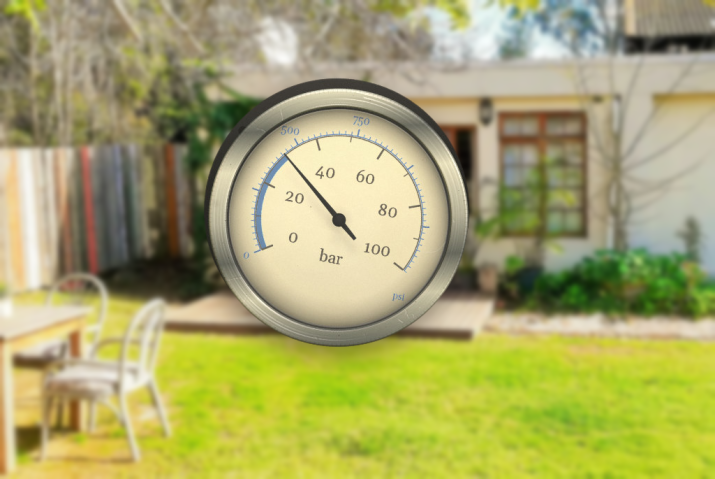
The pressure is value=30 unit=bar
